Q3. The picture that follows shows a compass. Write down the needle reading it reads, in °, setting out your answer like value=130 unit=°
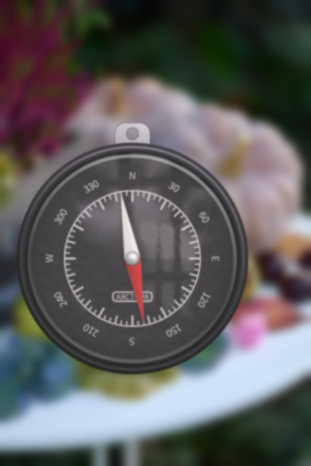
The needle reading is value=170 unit=°
